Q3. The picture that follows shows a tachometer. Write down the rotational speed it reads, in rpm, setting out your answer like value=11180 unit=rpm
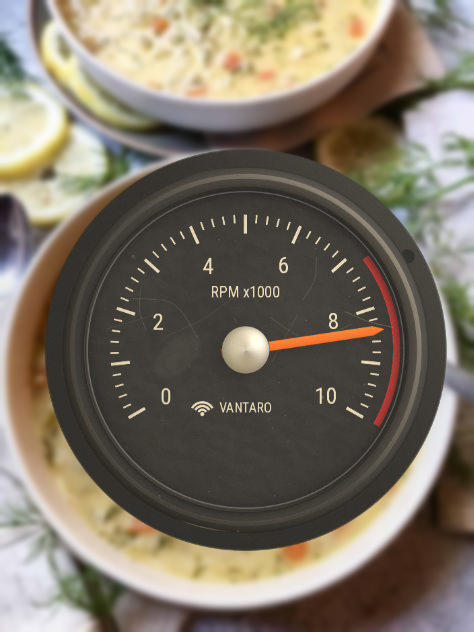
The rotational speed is value=8400 unit=rpm
